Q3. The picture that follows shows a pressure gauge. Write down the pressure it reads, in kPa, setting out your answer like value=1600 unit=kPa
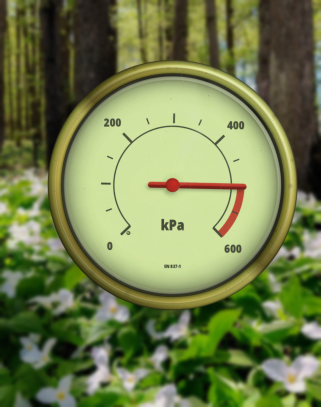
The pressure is value=500 unit=kPa
